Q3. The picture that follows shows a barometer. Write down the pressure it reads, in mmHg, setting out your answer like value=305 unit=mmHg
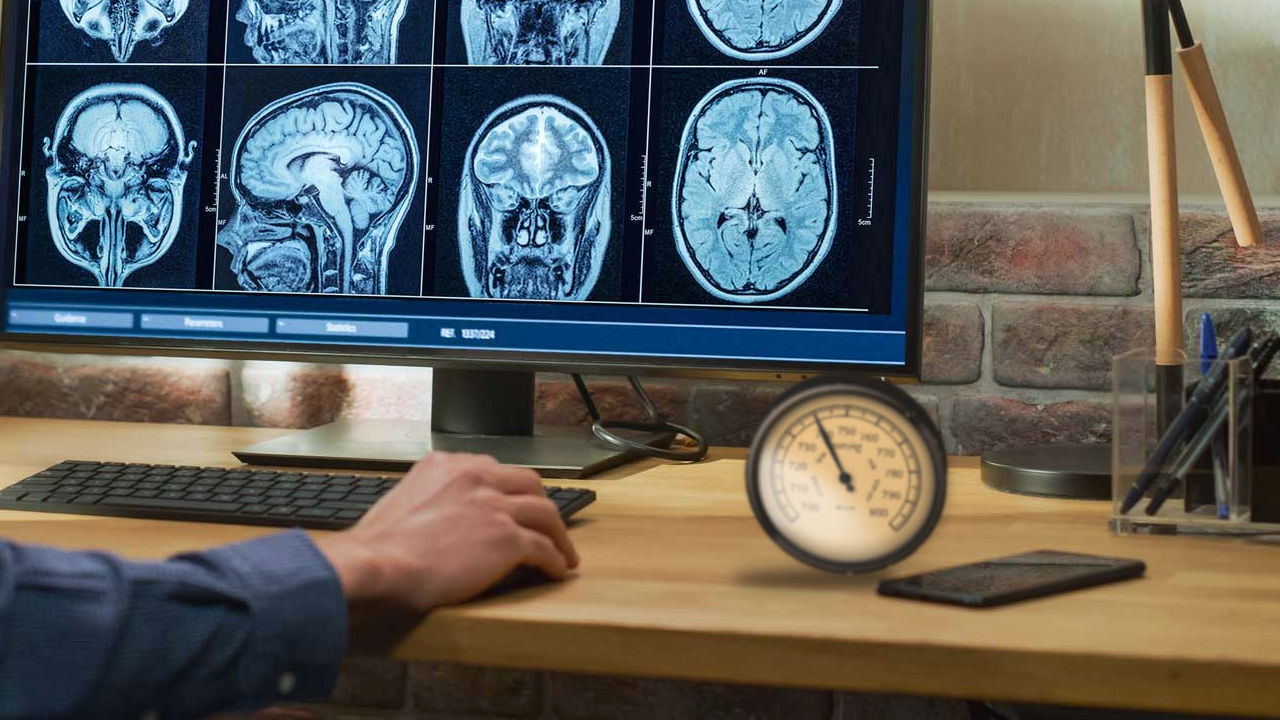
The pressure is value=740 unit=mmHg
